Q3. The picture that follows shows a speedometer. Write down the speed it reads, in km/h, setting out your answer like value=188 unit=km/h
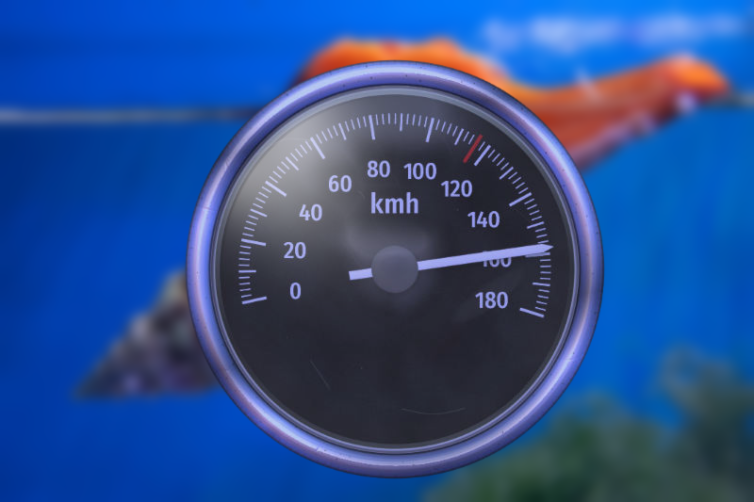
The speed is value=158 unit=km/h
